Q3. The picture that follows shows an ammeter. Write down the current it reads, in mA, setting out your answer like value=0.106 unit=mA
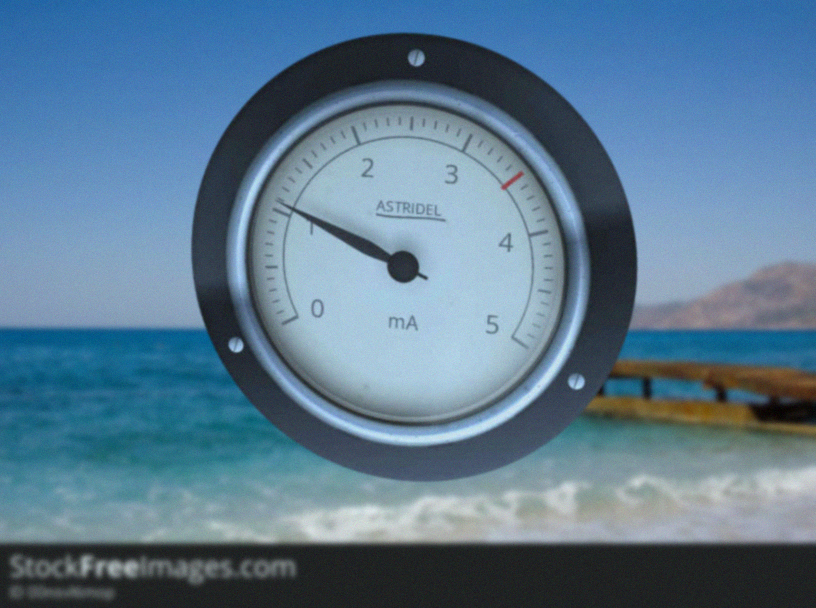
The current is value=1.1 unit=mA
